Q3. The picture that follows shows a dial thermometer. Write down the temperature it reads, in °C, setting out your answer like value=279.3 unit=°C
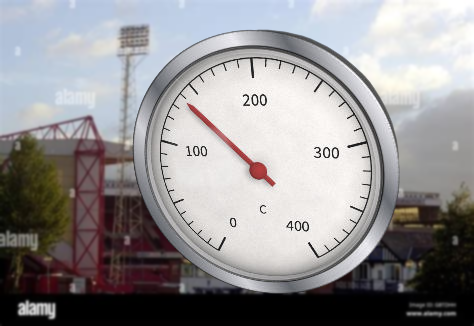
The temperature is value=140 unit=°C
